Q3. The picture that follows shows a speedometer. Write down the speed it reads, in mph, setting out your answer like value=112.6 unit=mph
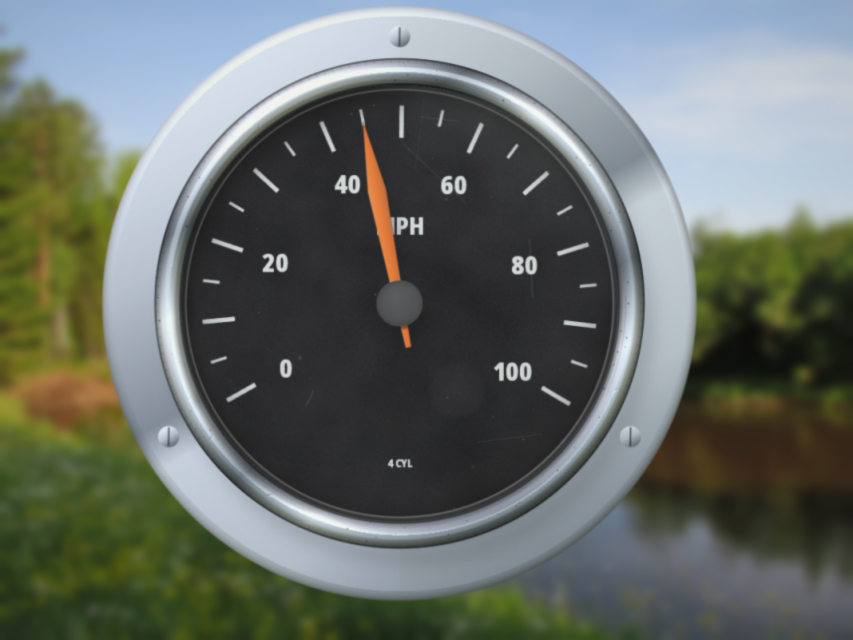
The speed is value=45 unit=mph
